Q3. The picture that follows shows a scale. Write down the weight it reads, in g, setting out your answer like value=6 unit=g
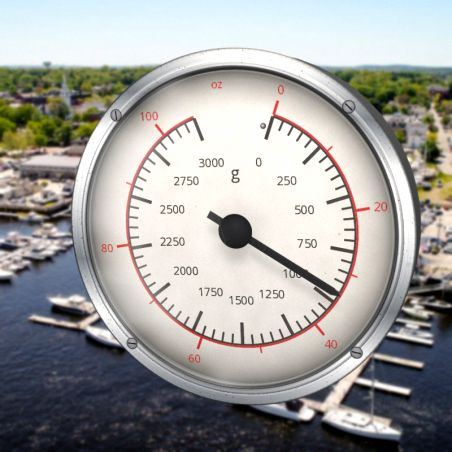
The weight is value=950 unit=g
